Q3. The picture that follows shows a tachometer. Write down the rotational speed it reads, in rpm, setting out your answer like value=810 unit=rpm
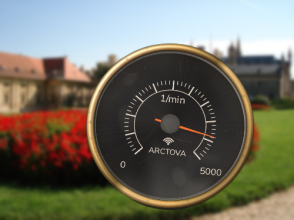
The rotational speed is value=4400 unit=rpm
